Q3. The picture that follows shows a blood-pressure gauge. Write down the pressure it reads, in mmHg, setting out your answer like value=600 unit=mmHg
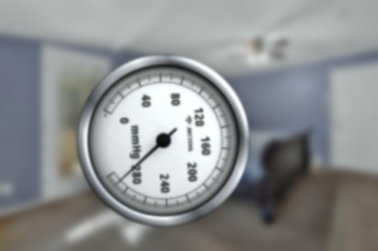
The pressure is value=290 unit=mmHg
